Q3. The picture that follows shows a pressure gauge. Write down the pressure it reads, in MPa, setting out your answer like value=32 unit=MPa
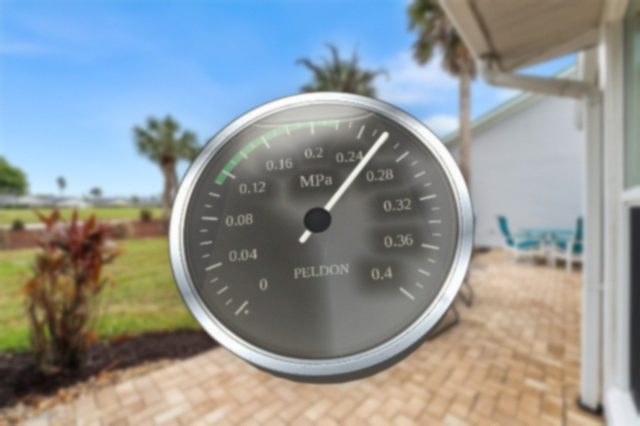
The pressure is value=0.26 unit=MPa
